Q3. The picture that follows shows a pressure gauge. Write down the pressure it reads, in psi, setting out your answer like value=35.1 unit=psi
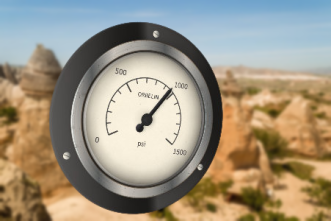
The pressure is value=950 unit=psi
